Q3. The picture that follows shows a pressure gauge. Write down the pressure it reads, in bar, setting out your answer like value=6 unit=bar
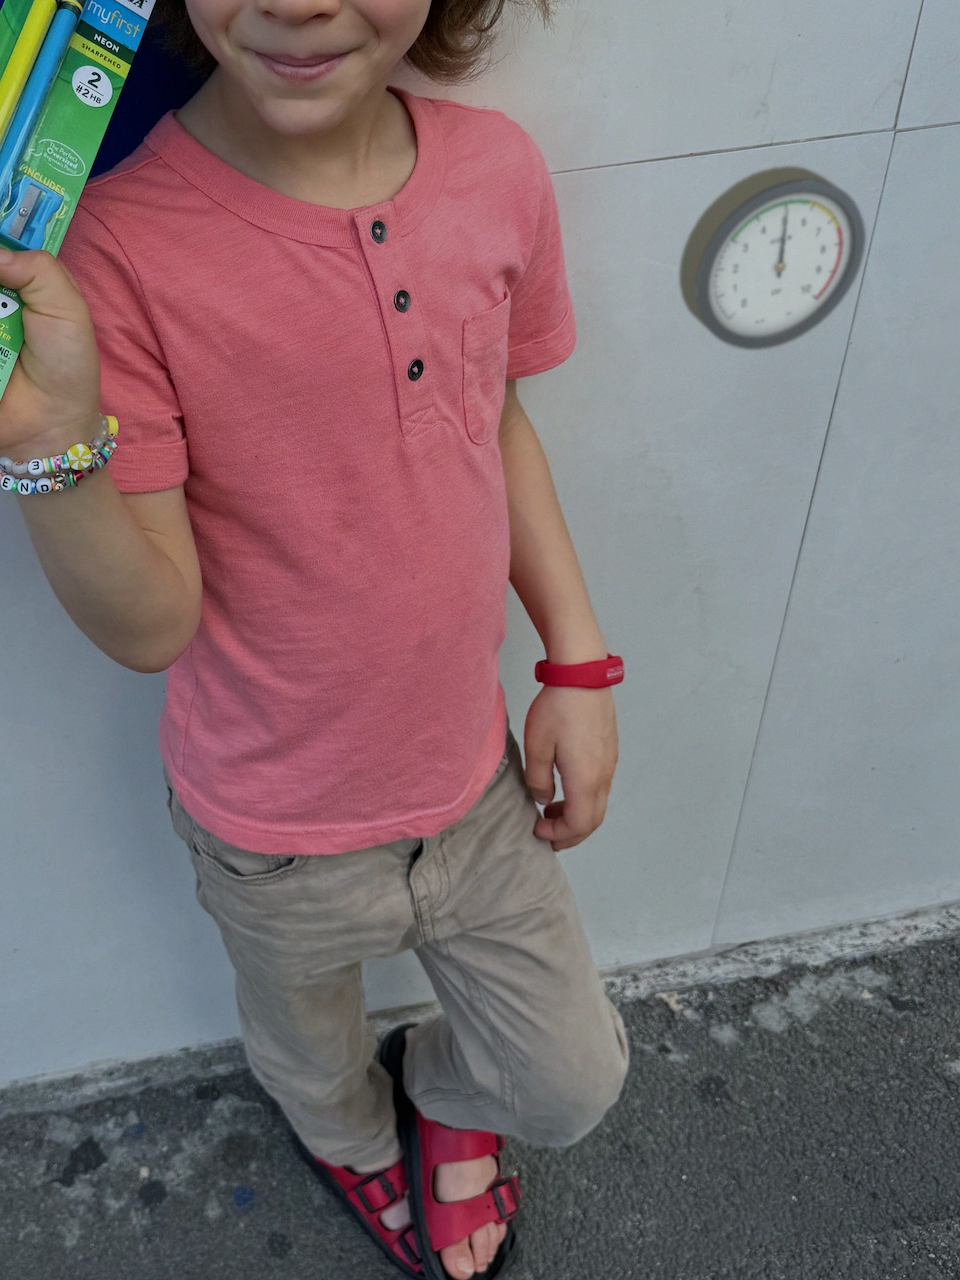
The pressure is value=5 unit=bar
